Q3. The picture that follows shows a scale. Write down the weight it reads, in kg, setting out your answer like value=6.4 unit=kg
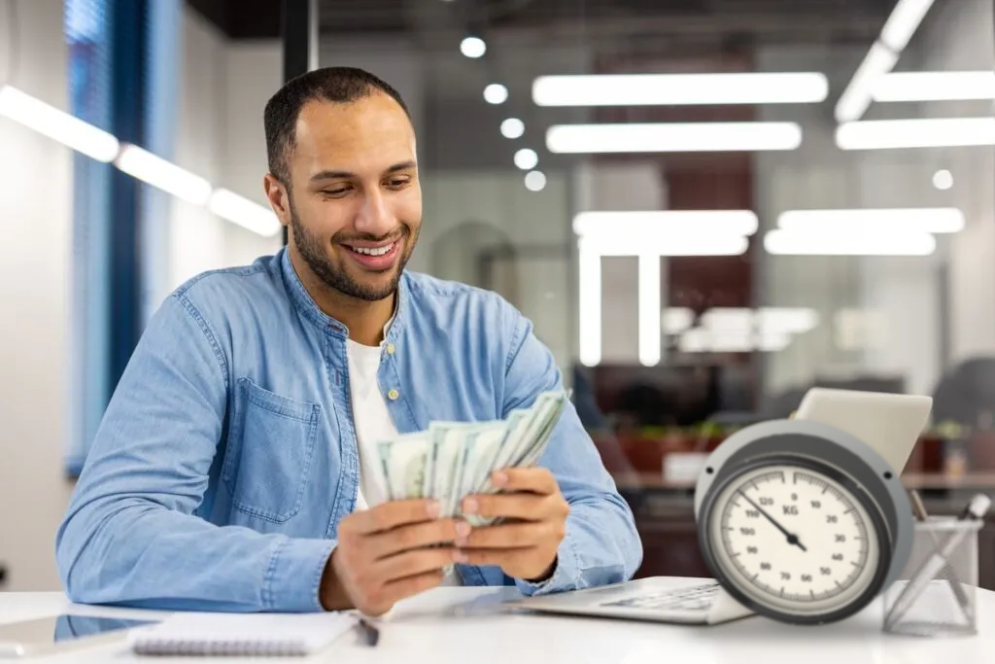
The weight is value=115 unit=kg
